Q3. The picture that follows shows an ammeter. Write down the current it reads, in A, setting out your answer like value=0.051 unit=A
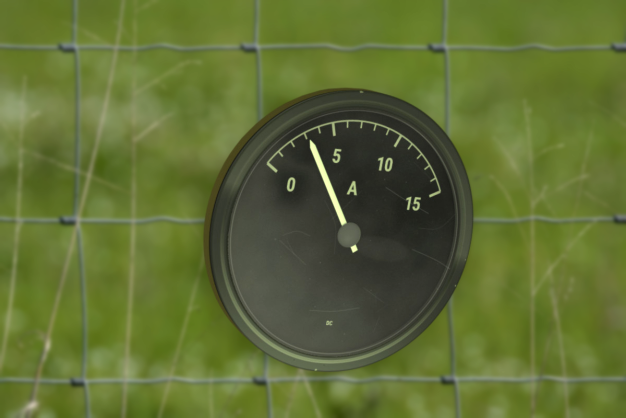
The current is value=3 unit=A
